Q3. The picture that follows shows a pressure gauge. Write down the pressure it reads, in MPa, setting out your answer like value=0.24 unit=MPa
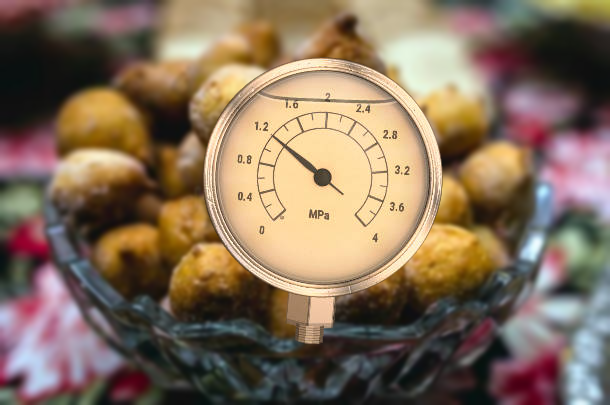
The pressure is value=1.2 unit=MPa
